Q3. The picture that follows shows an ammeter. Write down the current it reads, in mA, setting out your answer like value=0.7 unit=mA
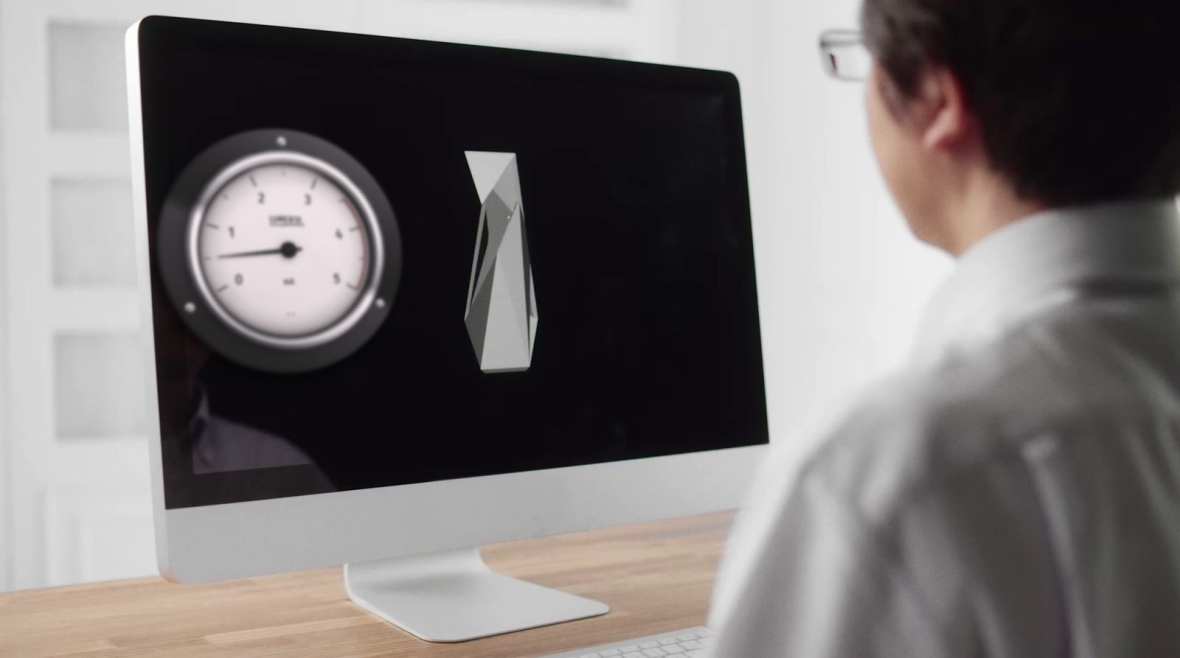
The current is value=0.5 unit=mA
